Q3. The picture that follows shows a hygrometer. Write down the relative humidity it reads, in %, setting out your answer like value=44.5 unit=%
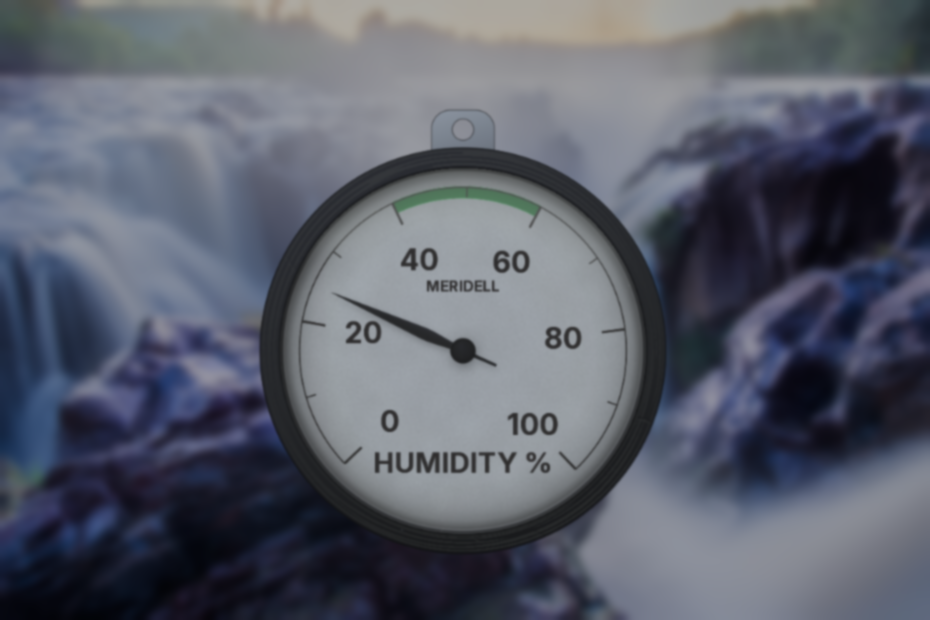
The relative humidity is value=25 unit=%
